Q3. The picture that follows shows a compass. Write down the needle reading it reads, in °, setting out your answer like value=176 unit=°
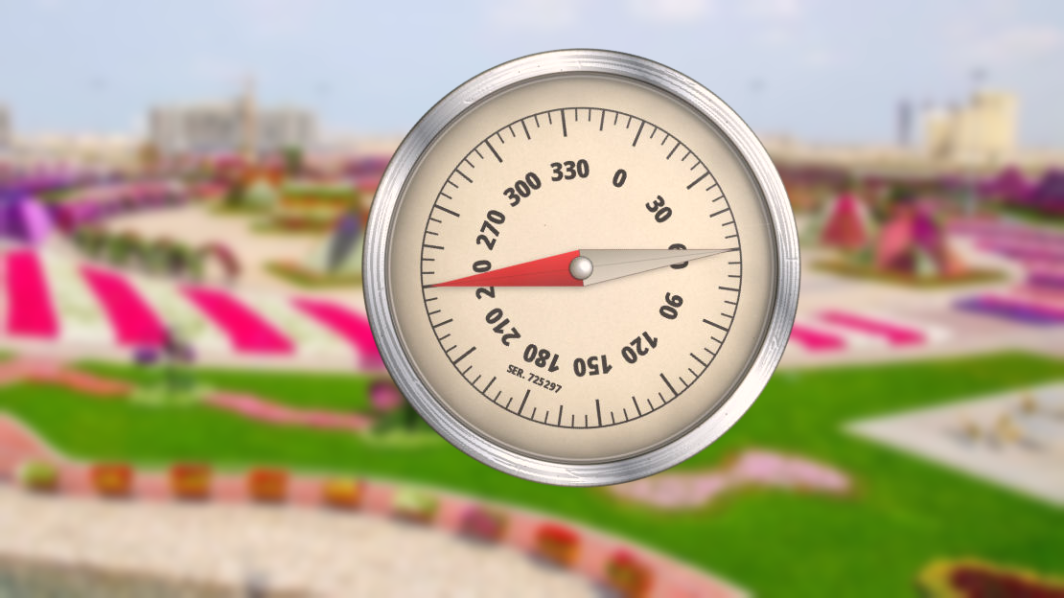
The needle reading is value=240 unit=°
